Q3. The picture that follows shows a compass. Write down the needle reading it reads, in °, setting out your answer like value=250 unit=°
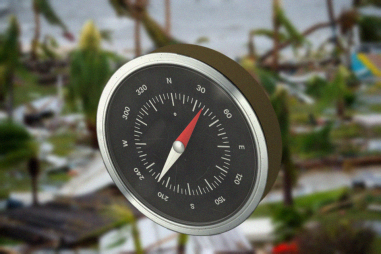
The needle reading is value=40 unit=°
